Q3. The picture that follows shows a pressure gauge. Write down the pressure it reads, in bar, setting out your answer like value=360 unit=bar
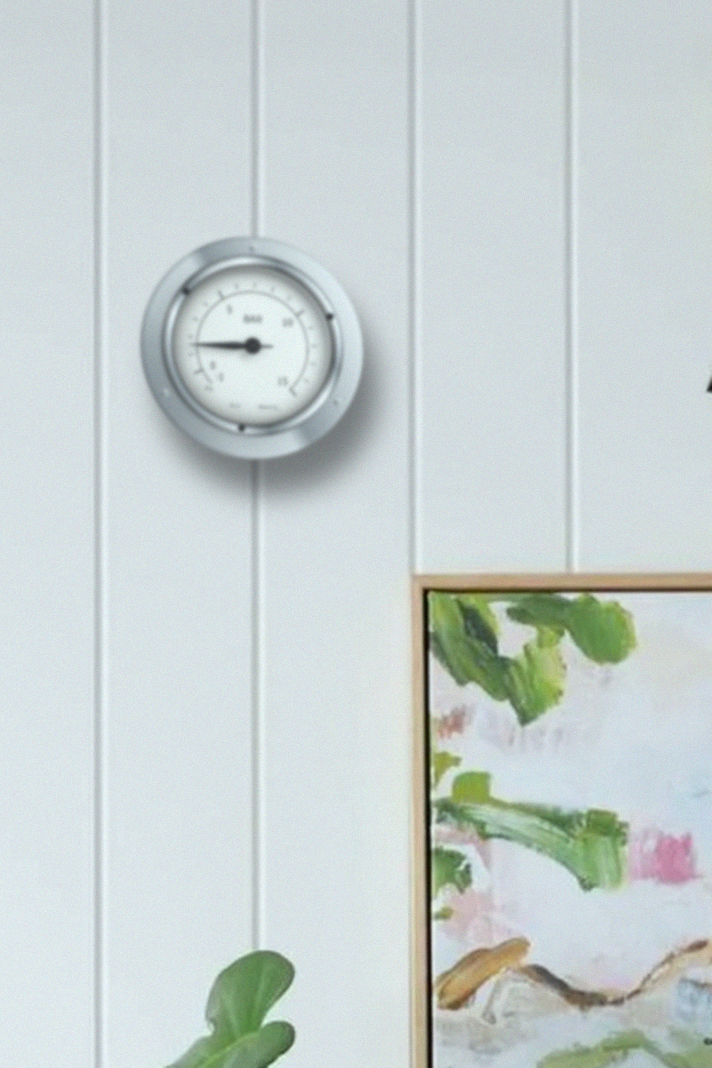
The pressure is value=1.5 unit=bar
